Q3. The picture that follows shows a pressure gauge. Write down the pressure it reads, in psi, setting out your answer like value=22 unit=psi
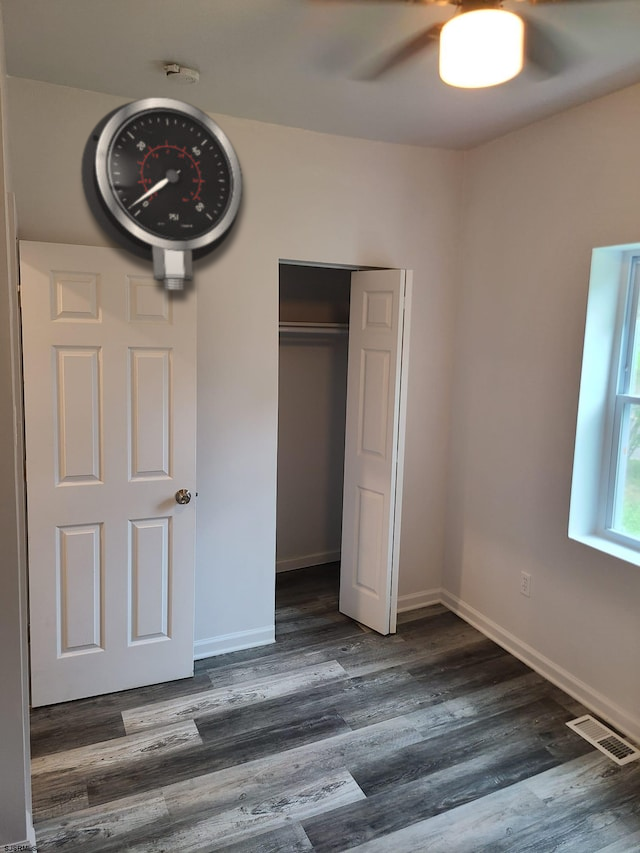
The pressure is value=2 unit=psi
